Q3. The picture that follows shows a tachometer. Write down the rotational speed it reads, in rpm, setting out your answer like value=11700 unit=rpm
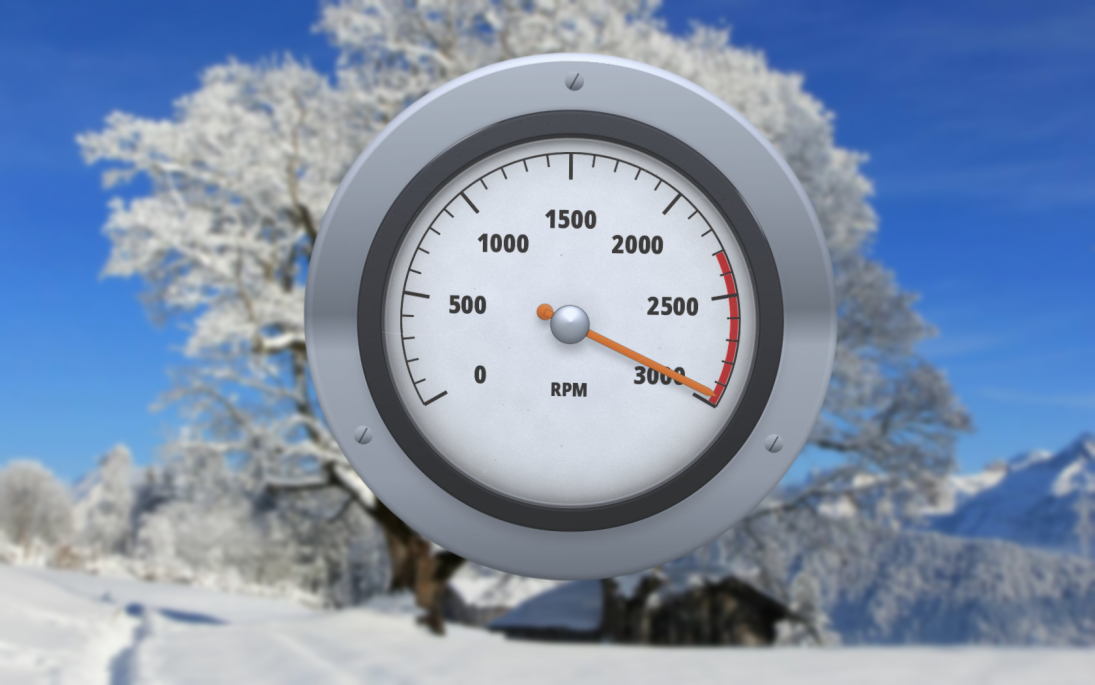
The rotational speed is value=2950 unit=rpm
